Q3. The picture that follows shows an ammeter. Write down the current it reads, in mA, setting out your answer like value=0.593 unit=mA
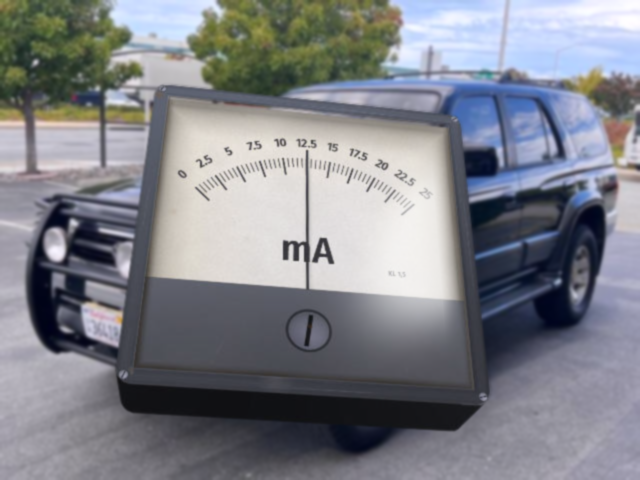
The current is value=12.5 unit=mA
